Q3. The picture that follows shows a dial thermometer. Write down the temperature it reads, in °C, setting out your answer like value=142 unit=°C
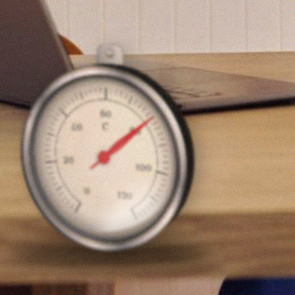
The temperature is value=80 unit=°C
